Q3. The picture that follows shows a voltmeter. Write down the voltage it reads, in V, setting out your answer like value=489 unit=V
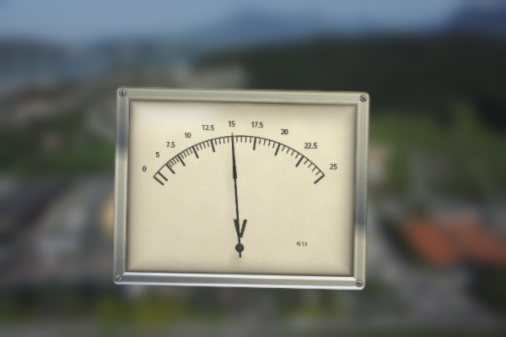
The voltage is value=15 unit=V
